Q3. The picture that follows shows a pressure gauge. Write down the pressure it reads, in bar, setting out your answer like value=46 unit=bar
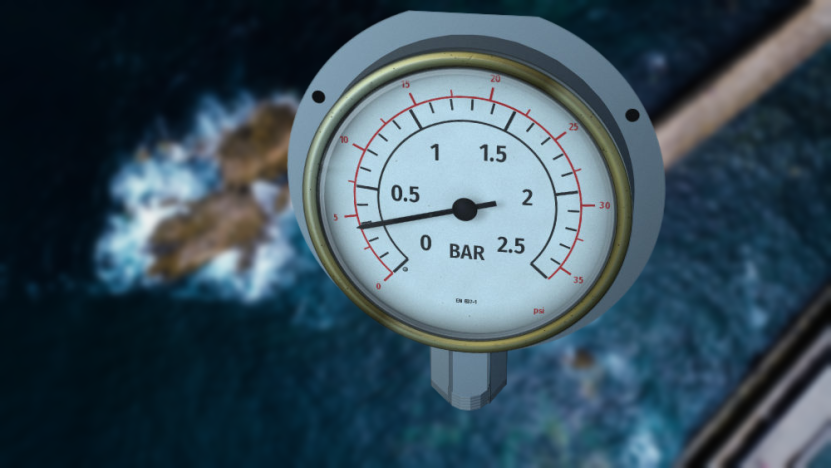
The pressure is value=0.3 unit=bar
